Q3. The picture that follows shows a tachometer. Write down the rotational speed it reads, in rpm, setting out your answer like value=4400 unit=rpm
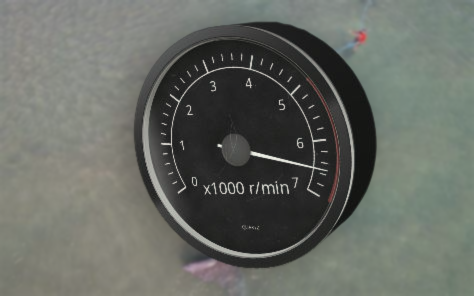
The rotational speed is value=6500 unit=rpm
